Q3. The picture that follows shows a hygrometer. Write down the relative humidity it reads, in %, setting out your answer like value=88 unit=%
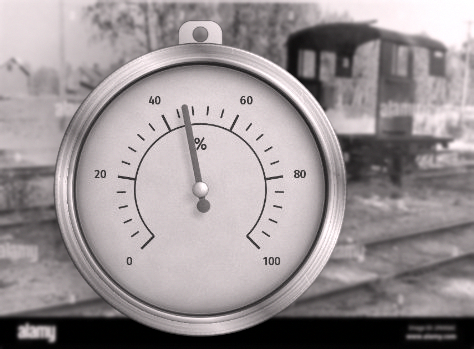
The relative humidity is value=46 unit=%
